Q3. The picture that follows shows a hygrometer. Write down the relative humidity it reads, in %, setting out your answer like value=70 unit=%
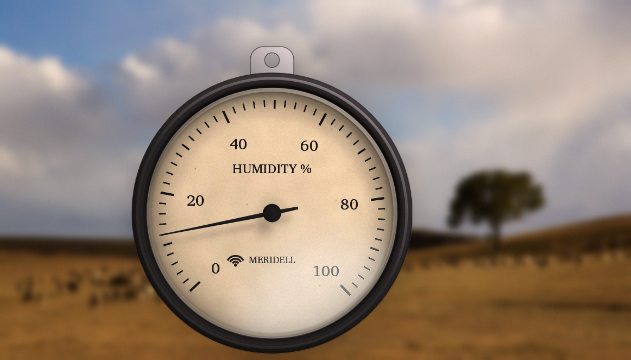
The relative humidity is value=12 unit=%
